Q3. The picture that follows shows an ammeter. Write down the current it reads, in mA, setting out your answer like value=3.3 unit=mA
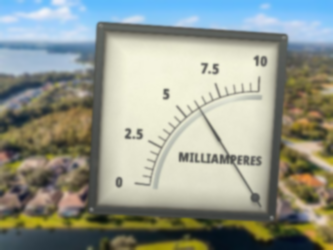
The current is value=6 unit=mA
